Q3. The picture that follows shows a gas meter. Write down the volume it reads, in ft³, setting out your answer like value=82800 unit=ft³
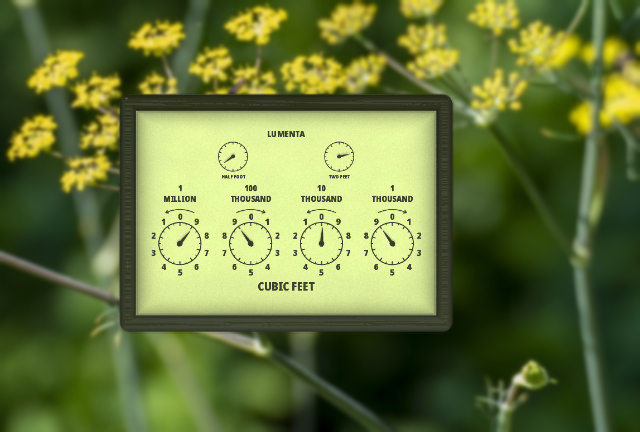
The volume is value=889900 unit=ft³
